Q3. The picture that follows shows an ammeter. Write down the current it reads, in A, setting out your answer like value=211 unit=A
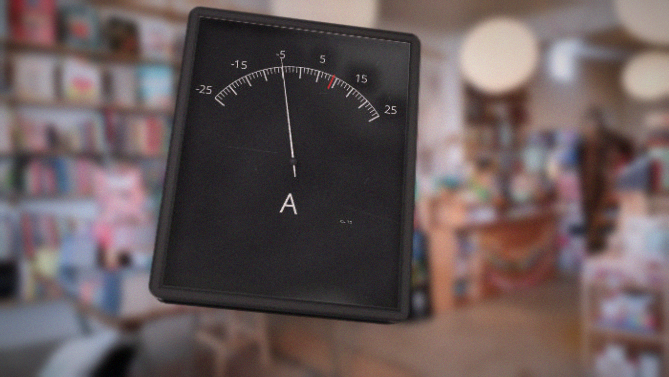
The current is value=-5 unit=A
